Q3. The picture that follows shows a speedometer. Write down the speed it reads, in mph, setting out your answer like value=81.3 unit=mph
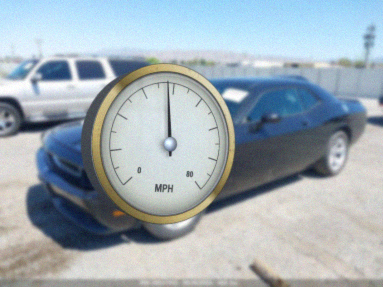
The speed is value=37.5 unit=mph
